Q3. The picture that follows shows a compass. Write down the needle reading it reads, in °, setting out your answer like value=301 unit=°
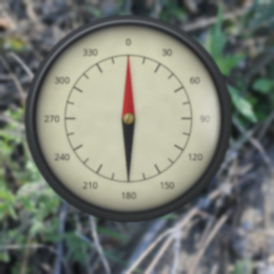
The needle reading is value=0 unit=°
